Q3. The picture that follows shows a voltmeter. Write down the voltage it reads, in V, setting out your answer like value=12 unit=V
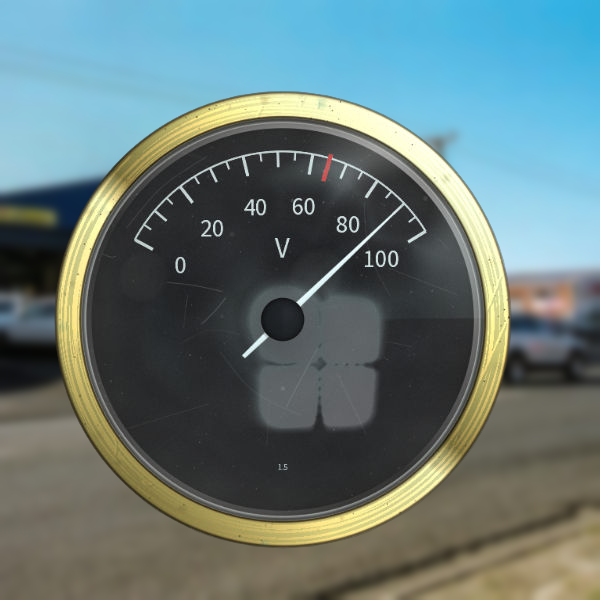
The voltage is value=90 unit=V
